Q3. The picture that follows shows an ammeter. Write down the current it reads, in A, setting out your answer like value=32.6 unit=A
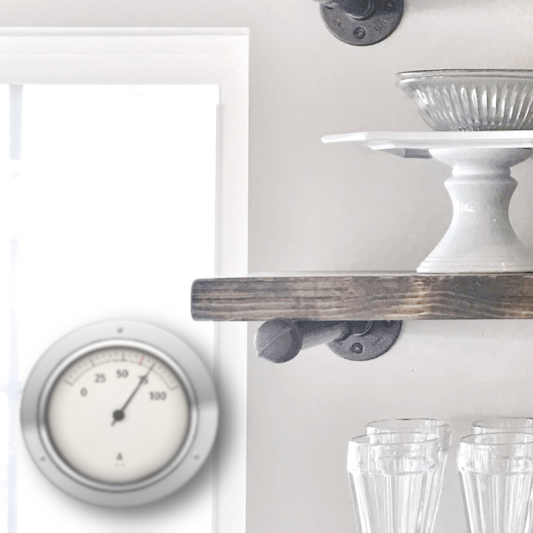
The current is value=75 unit=A
